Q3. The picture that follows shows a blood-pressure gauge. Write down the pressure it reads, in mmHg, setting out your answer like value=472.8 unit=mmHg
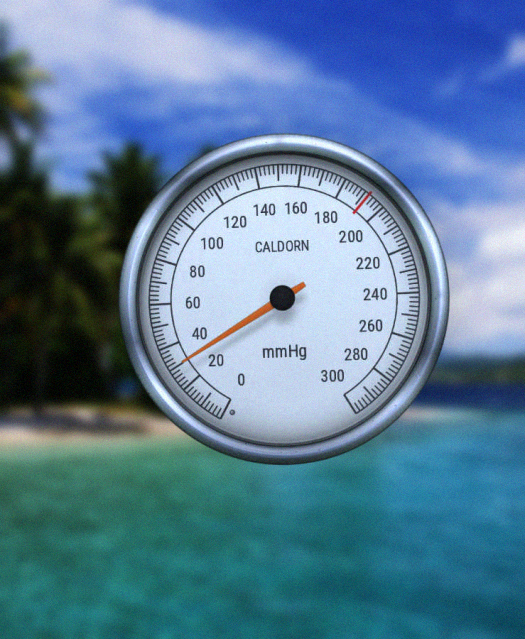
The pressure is value=30 unit=mmHg
